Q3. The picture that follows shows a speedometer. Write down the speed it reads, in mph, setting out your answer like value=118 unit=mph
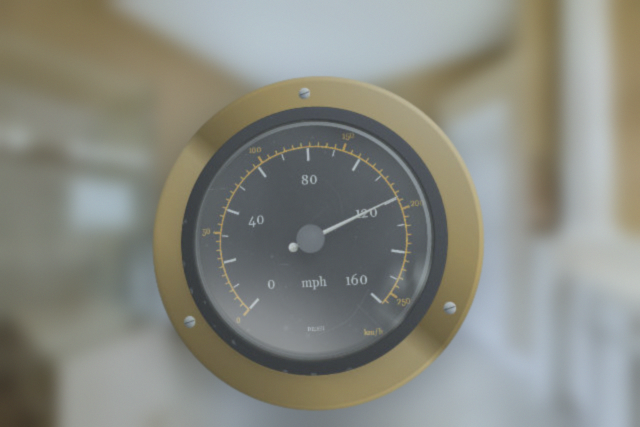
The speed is value=120 unit=mph
